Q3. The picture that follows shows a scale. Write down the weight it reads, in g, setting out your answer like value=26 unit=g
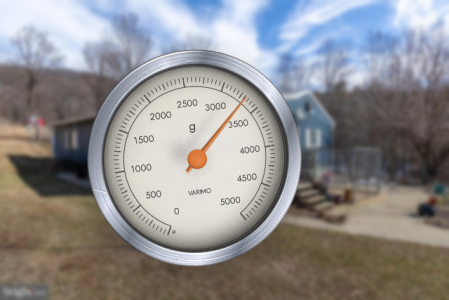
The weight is value=3300 unit=g
